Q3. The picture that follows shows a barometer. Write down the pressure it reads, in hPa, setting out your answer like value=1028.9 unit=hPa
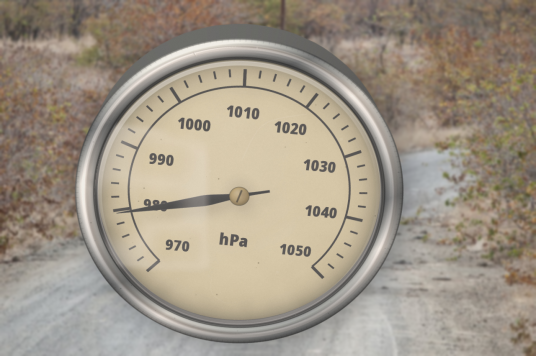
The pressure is value=980 unit=hPa
